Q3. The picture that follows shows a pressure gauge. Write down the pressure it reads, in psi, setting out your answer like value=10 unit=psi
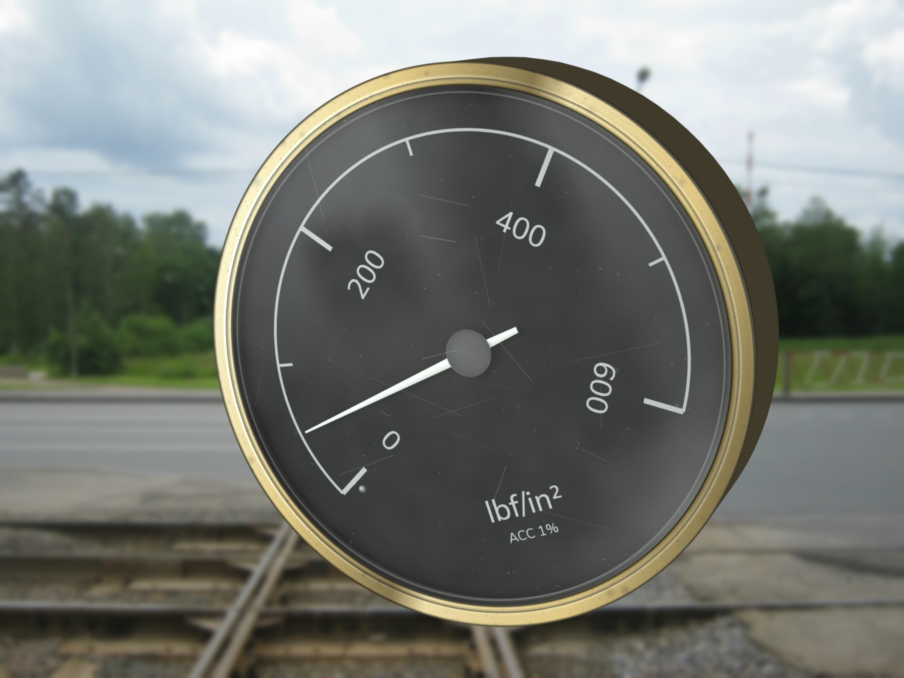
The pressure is value=50 unit=psi
